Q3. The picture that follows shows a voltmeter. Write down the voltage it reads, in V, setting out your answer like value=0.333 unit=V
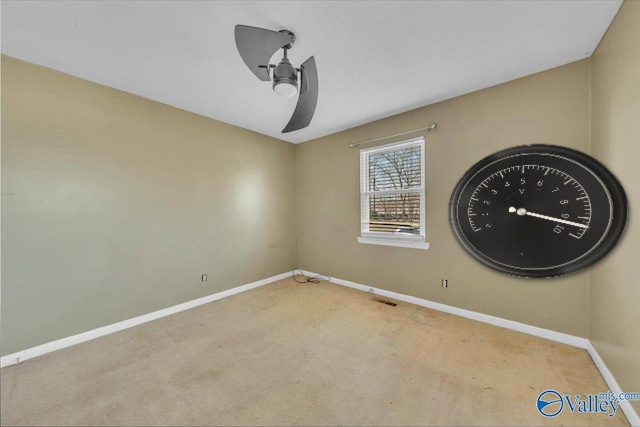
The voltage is value=9.4 unit=V
